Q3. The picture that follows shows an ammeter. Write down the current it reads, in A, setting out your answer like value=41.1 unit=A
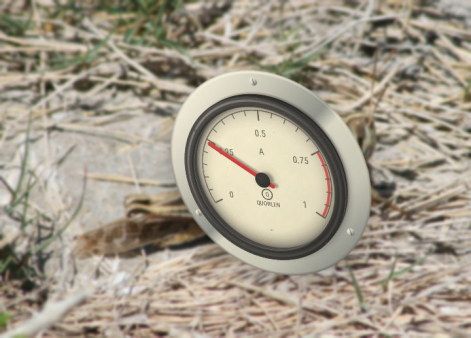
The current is value=0.25 unit=A
